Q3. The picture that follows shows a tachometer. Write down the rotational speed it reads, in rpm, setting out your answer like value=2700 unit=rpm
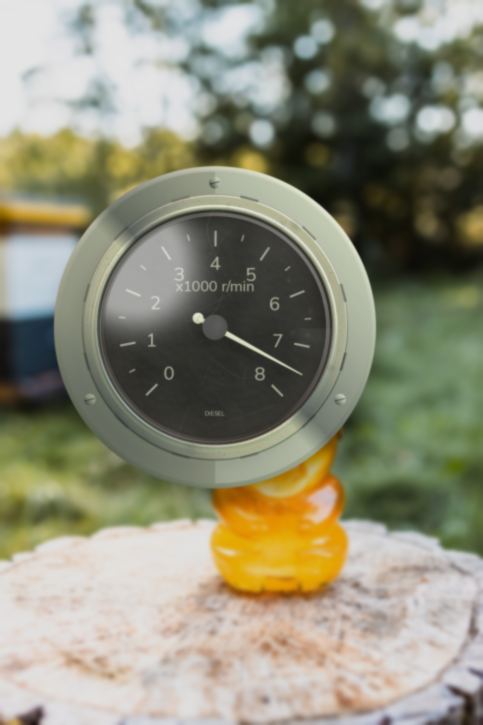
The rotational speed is value=7500 unit=rpm
